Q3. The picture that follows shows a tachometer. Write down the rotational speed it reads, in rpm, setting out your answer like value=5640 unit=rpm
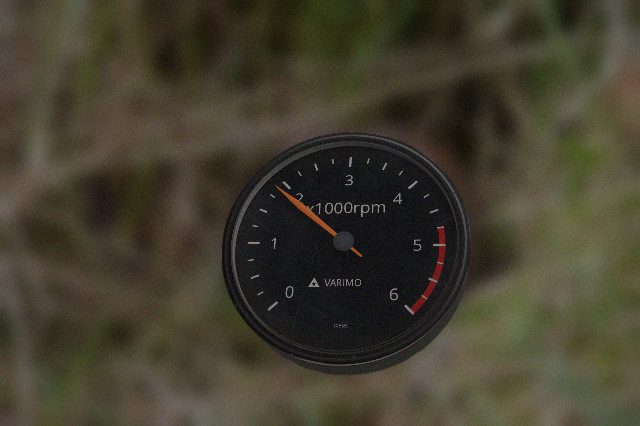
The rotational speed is value=1875 unit=rpm
